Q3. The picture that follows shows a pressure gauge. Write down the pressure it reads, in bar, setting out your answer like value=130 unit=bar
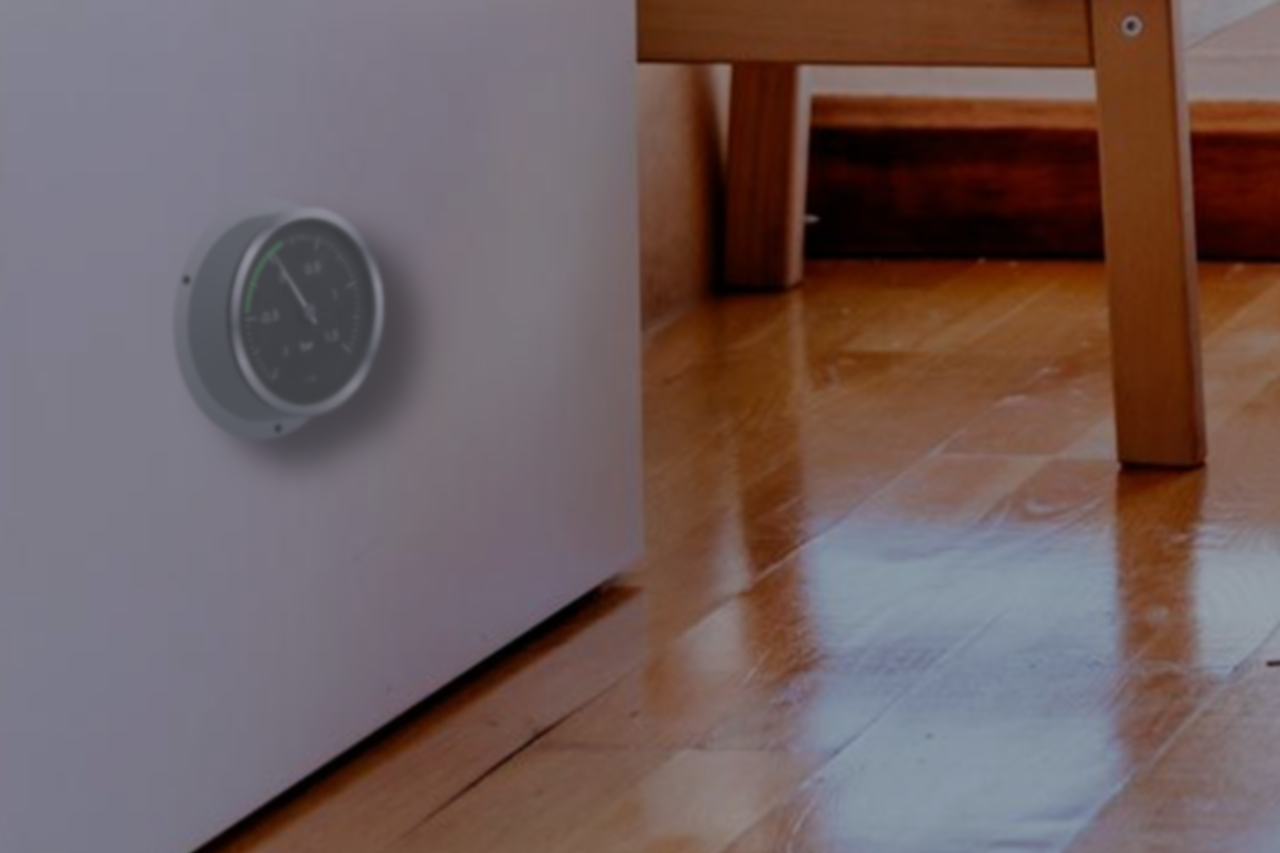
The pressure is value=0 unit=bar
